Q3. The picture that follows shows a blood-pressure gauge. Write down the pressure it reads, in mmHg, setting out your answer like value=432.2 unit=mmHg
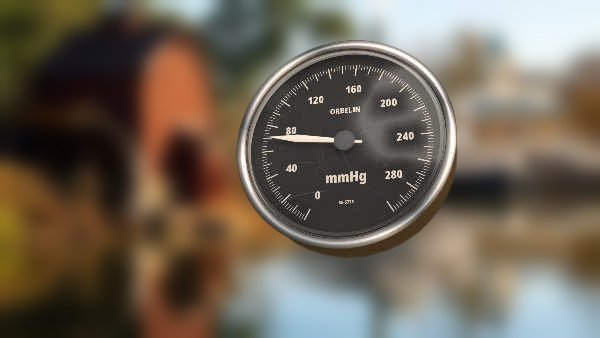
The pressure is value=70 unit=mmHg
